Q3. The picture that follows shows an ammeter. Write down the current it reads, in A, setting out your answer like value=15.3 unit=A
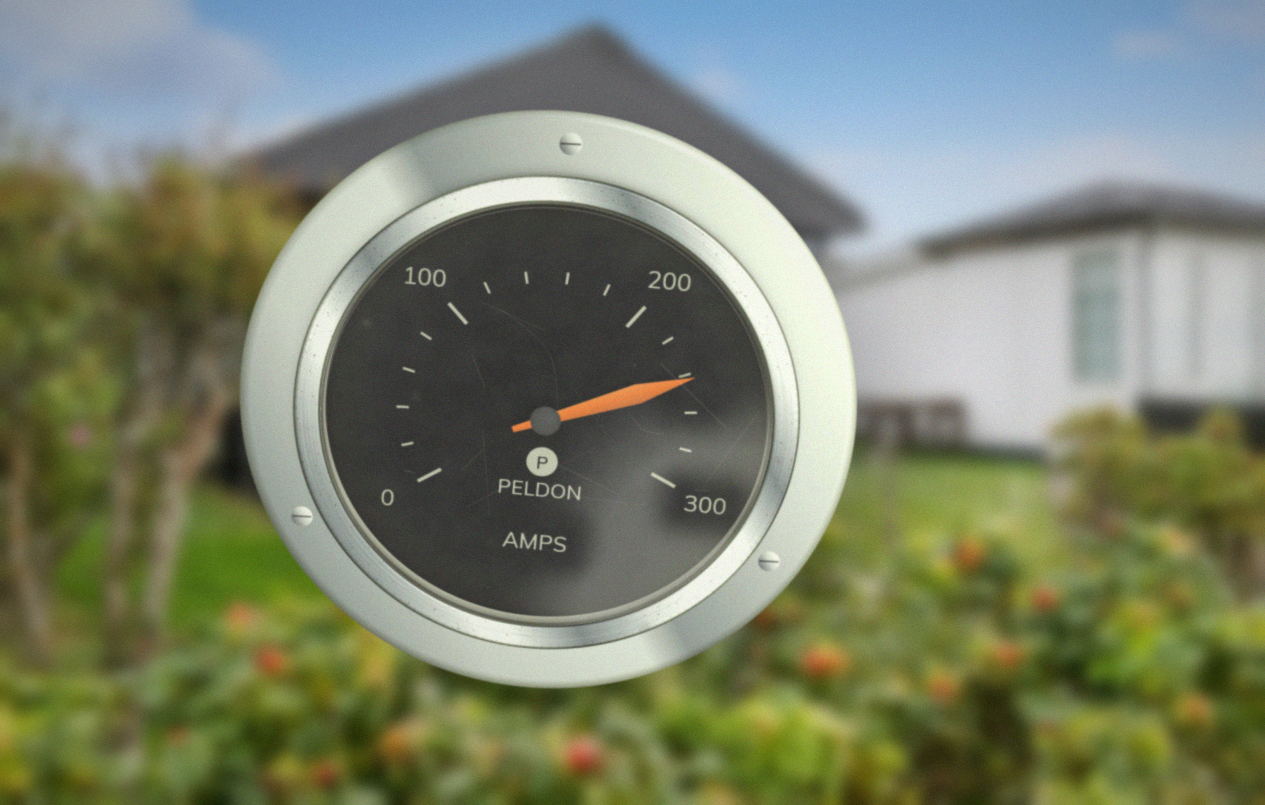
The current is value=240 unit=A
